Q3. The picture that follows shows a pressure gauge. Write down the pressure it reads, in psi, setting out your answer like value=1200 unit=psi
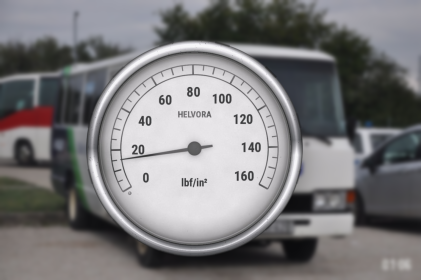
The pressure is value=15 unit=psi
